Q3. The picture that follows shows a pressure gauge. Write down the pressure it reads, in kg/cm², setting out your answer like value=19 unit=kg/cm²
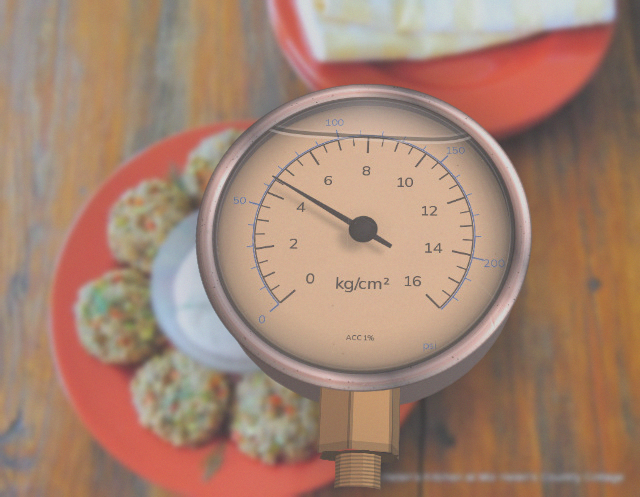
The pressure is value=4.5 unit=kg/cm²
